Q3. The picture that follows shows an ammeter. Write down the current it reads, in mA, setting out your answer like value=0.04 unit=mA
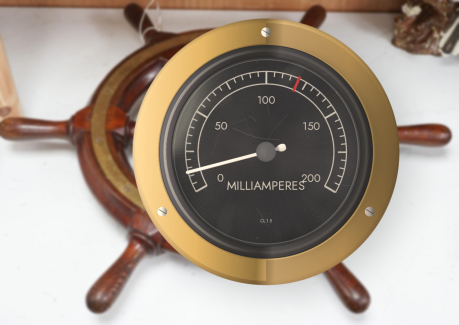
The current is value=12.5 unit=mA
